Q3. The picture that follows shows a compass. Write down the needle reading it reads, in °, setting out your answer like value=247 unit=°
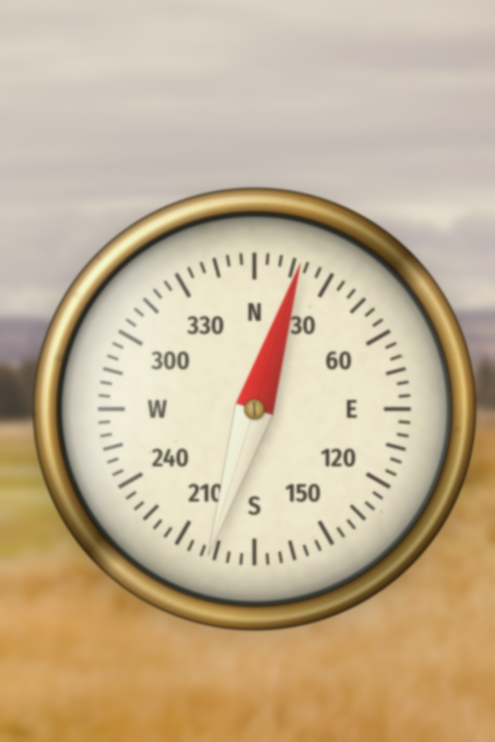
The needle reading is value=17.5 unit=°
